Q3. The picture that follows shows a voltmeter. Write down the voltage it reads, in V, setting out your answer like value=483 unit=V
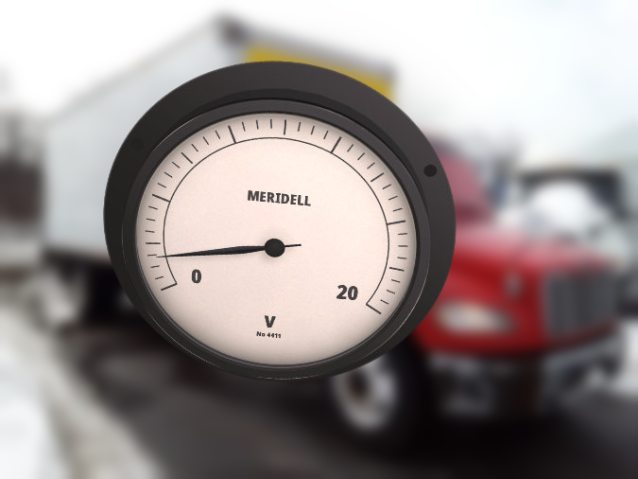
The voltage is value=1.5 unit=V
